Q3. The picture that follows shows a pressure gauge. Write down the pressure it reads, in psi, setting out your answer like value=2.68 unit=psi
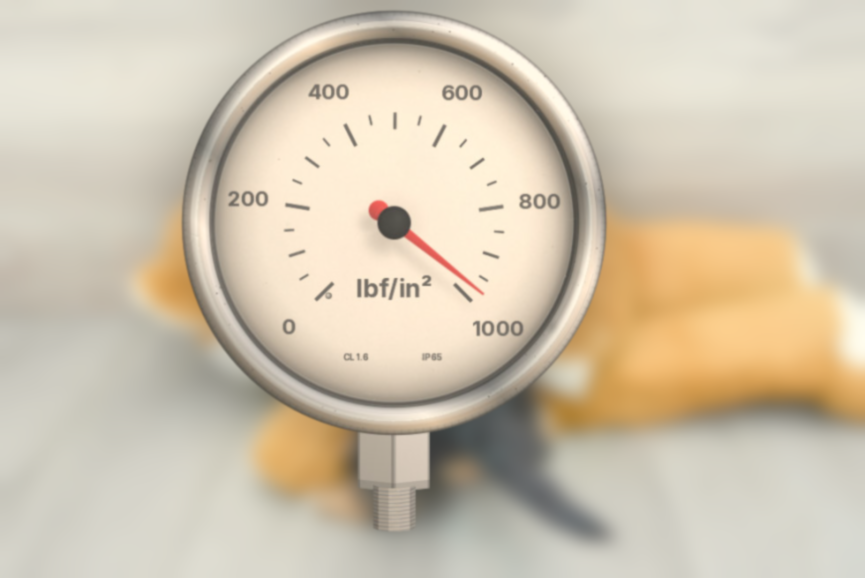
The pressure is value=975 unit=psi
